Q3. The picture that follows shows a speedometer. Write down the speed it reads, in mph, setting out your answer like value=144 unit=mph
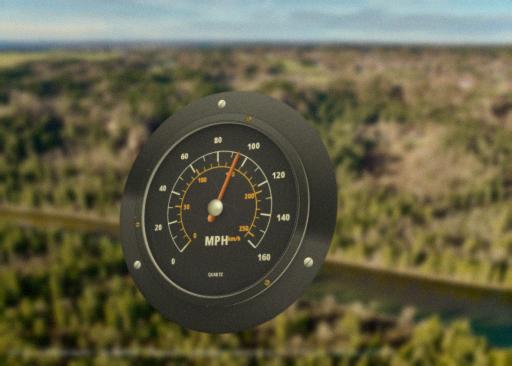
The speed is value=95 unit=mph
